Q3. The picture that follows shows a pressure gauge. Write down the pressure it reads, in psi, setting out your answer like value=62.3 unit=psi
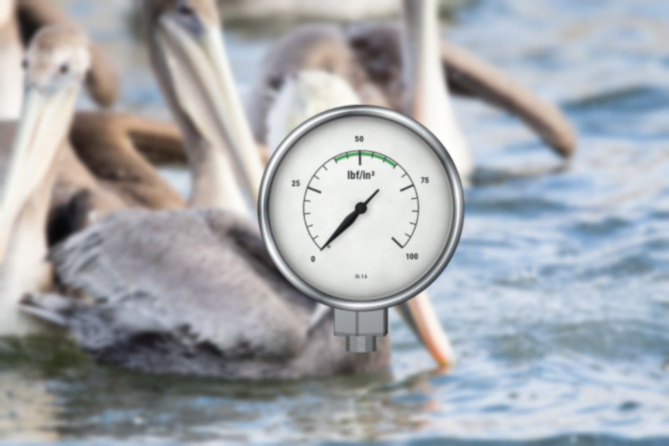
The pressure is value=0 unit=psi
